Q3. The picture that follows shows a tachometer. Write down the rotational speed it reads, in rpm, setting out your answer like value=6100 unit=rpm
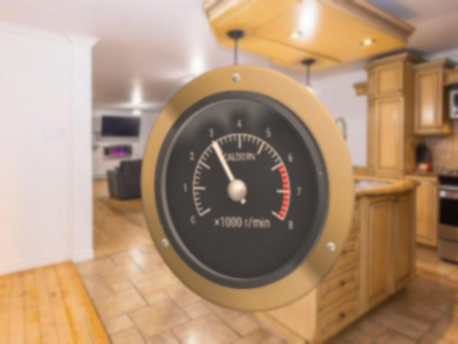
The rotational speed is value=3000 unit=rpm
